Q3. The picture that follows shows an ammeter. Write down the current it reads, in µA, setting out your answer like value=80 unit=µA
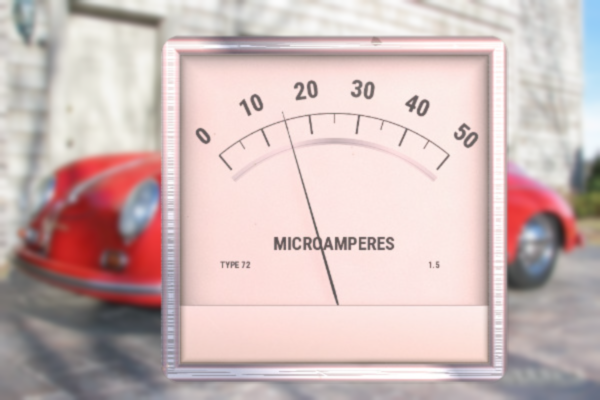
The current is value=15 unit=µA
